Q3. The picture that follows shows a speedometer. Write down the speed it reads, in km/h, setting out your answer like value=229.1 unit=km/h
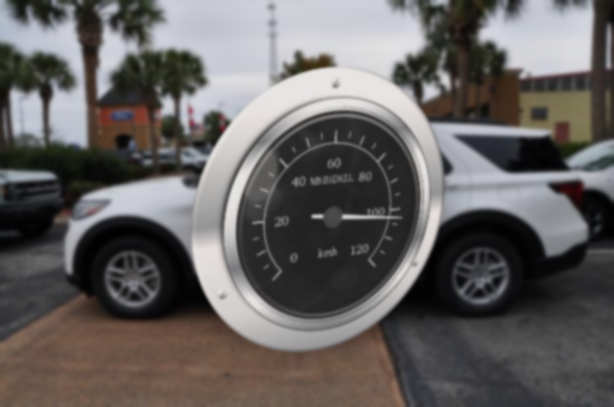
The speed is value=102.5 unit=km/h
